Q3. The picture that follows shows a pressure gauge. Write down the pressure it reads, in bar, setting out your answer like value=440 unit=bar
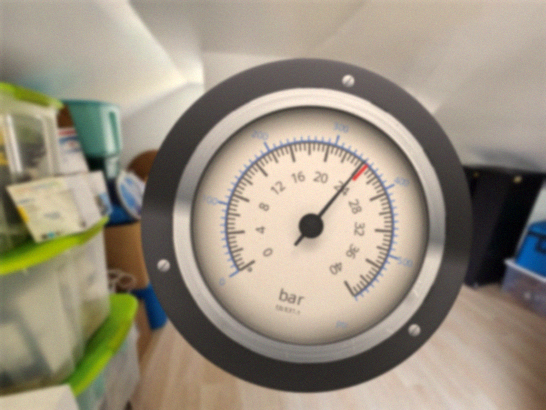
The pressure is value=24 unit=bar
